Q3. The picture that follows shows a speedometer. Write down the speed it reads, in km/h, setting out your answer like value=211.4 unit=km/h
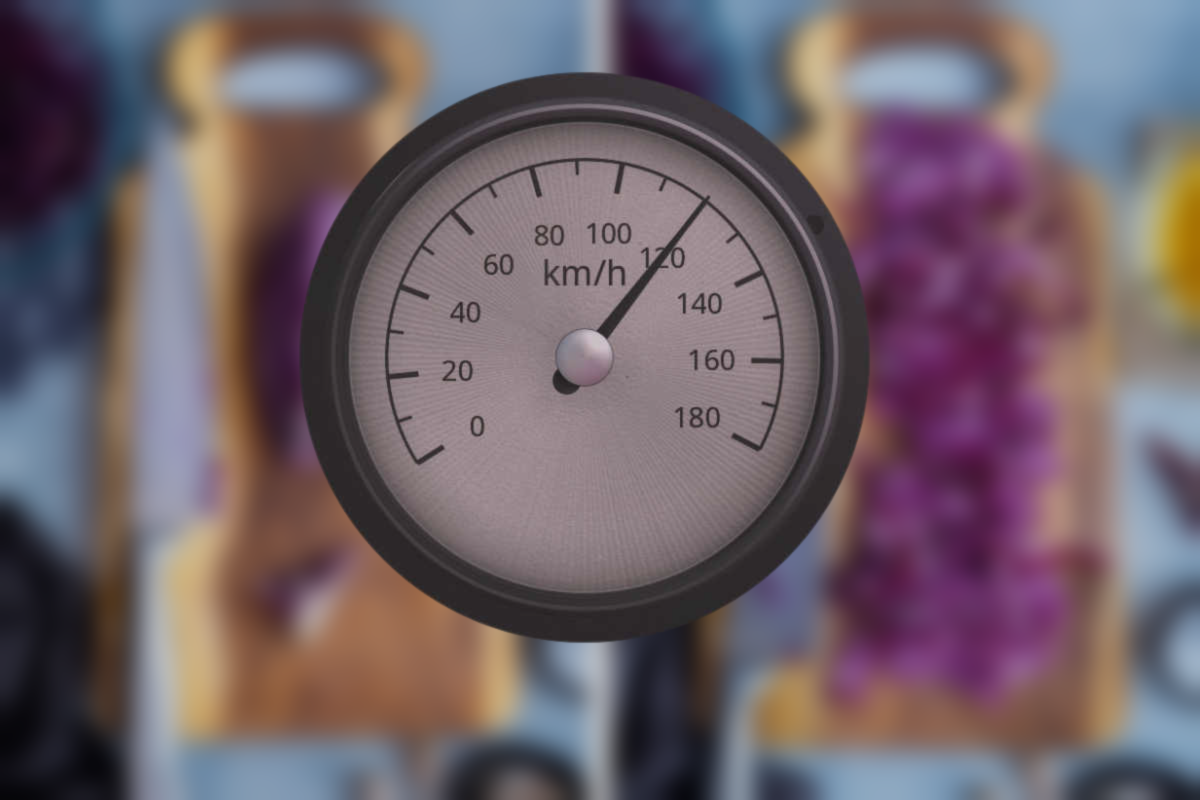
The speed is value=120 unit=km/h
